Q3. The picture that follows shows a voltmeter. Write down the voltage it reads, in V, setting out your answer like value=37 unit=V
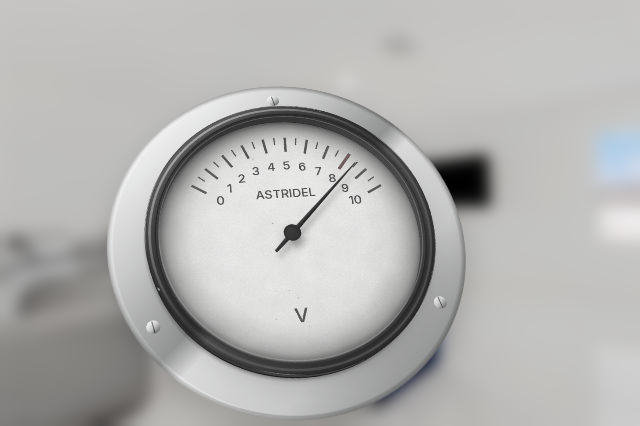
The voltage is value=8.5 unit=V
